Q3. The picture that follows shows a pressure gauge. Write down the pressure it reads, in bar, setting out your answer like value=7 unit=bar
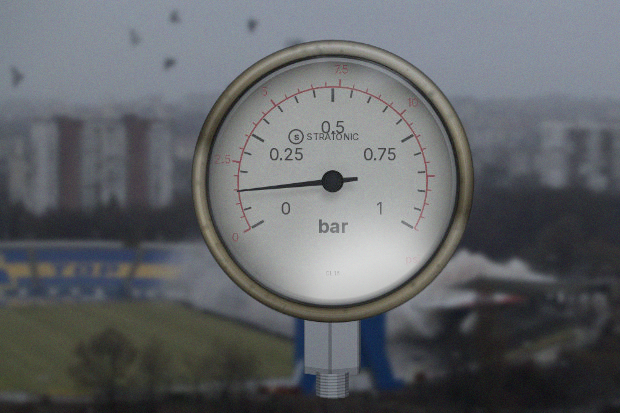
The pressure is value=0.1 unit=bar
